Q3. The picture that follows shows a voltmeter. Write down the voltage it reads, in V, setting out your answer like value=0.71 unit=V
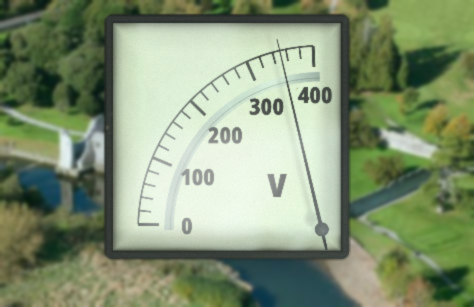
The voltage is value=350 unit=V
